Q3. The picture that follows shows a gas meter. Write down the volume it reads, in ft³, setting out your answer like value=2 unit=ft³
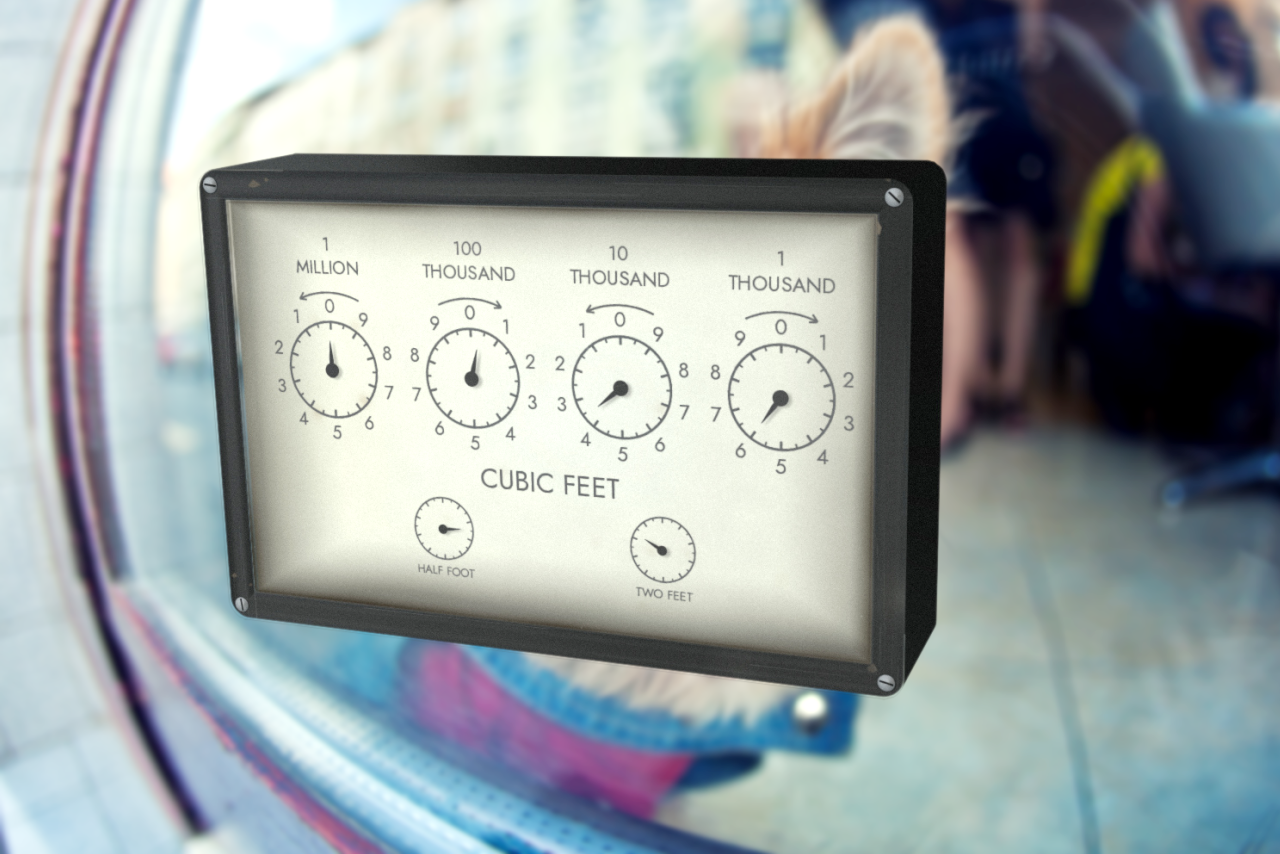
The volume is value=3600 unit=ft³
